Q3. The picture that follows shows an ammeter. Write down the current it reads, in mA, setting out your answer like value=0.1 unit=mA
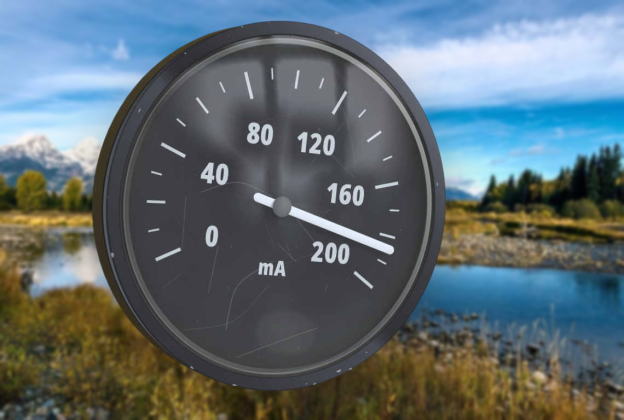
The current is value=185 unit=mA
